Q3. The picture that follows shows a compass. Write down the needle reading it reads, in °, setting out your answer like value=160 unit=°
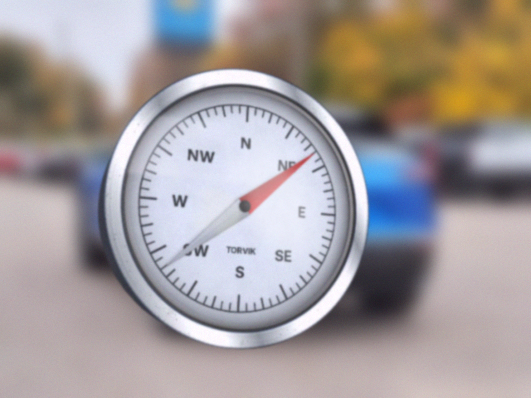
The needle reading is value=50 unit=°
